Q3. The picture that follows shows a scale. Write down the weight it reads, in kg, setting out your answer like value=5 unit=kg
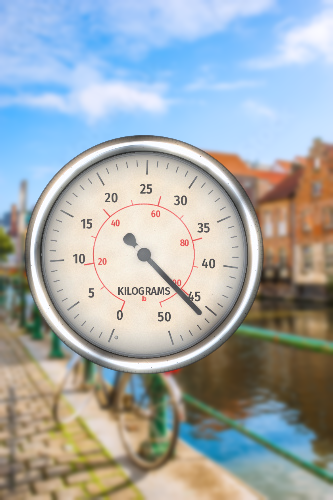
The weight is value=46 unit=kg
